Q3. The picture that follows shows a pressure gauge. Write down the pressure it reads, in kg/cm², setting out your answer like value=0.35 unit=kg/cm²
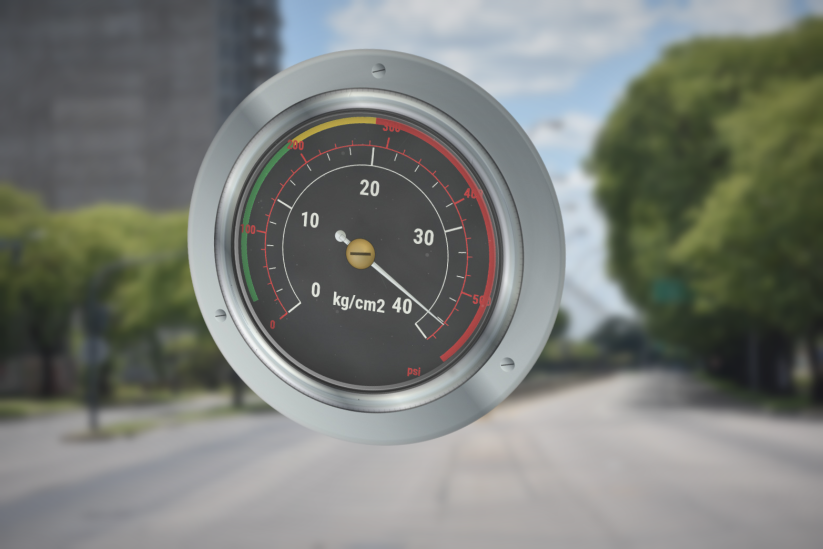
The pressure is value=38 unit=kg/cm²
